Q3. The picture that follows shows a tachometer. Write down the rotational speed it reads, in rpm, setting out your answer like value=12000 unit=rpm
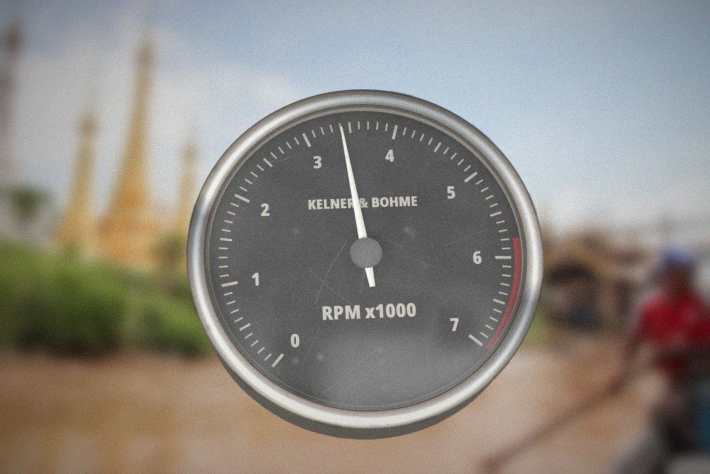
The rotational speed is value=3400 unit=rpm
